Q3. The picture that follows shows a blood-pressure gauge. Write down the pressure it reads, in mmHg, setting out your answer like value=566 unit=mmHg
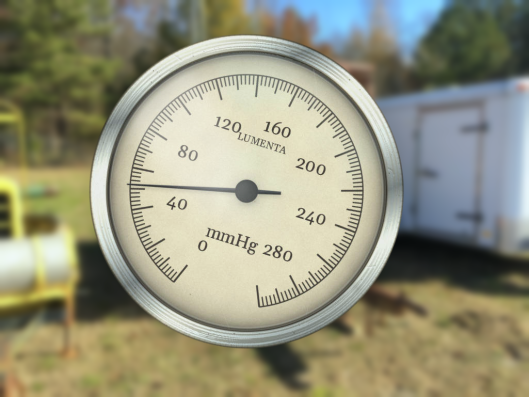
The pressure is value=52 unit=mmHg
